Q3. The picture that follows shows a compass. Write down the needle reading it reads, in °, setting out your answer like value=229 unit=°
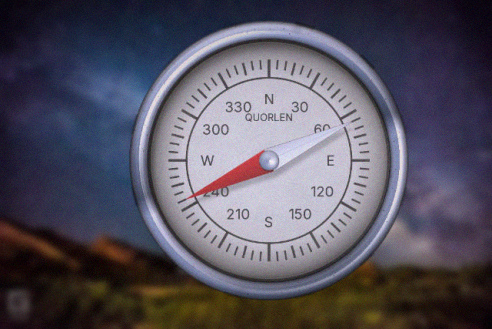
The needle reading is value=245 unit=°
